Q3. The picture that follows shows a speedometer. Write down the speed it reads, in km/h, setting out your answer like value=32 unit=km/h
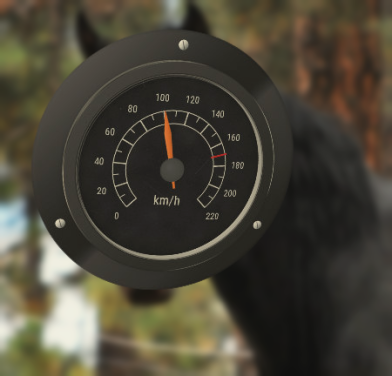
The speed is value=100 unit=km/h
